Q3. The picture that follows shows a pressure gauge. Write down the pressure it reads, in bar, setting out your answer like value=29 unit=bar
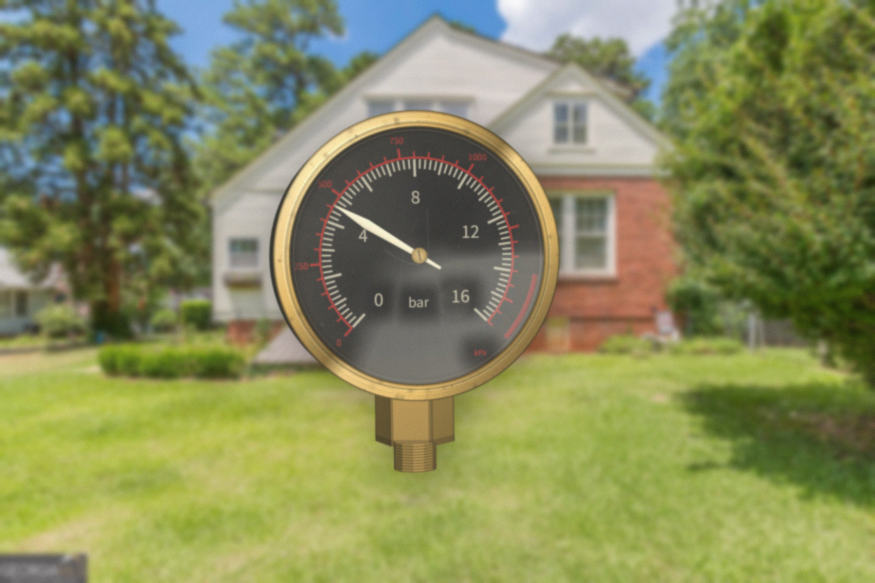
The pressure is value=4.6 unit=bar
